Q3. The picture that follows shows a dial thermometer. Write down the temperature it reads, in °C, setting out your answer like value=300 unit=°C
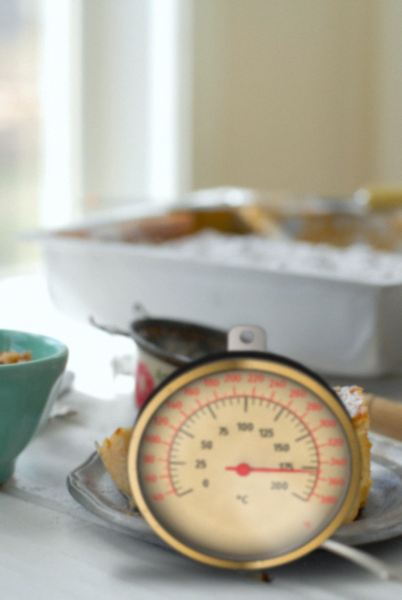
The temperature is value=175 unit=°C
